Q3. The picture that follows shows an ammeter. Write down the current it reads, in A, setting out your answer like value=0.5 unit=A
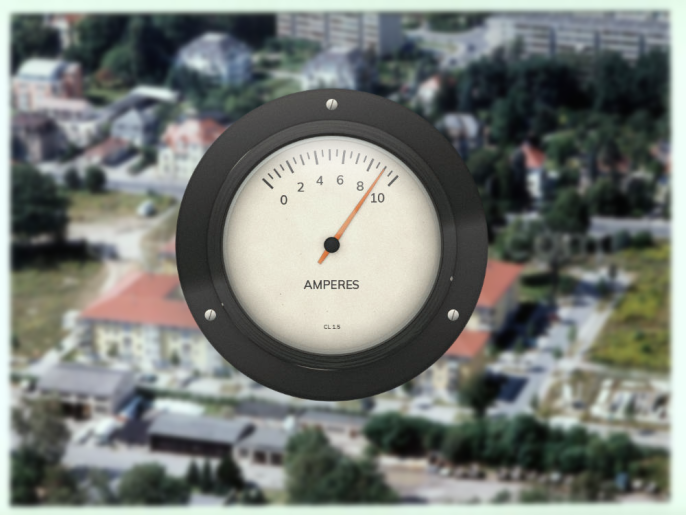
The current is value=9 unit=A
